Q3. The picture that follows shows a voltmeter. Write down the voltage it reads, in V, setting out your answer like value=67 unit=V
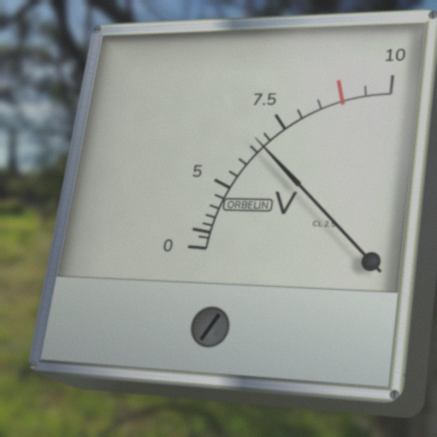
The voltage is value=6.75 unit=V
